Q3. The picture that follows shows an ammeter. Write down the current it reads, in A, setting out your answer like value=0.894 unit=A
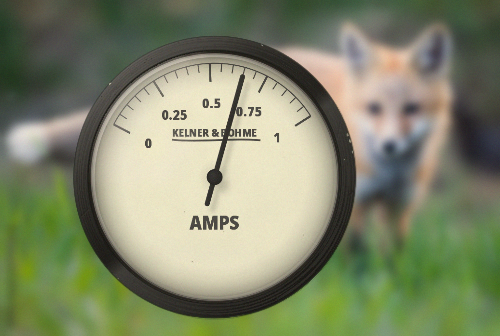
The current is value=0.65 unit=A
